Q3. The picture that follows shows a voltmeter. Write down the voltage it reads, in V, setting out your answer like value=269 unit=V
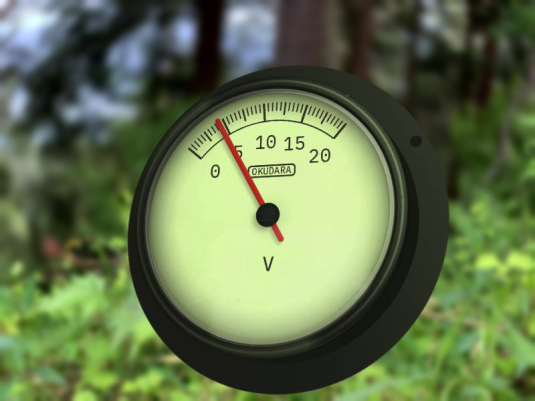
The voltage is value=4.5 unit=V
